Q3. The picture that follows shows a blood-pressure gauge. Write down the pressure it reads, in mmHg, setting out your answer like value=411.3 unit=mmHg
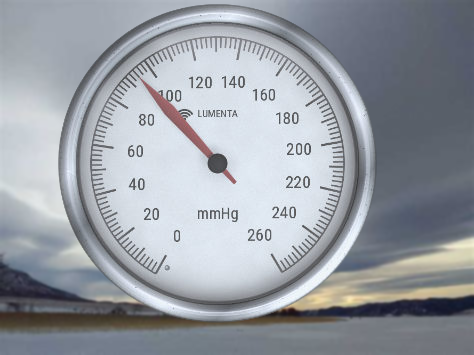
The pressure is value=94 unit=mmHg
